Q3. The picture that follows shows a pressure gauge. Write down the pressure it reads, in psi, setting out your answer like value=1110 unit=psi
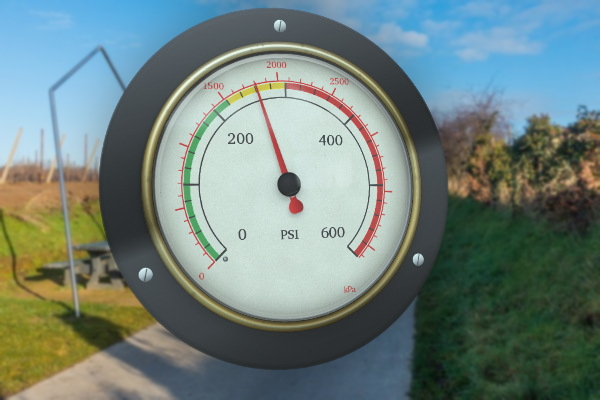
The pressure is value=260 unit=psi
